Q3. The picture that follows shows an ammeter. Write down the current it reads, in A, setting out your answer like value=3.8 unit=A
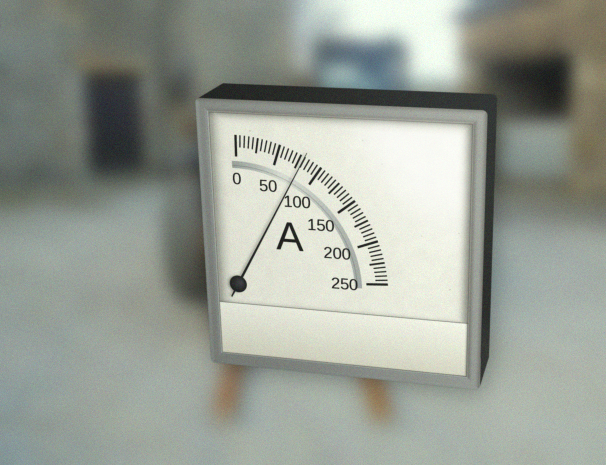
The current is value=80 unit=A
